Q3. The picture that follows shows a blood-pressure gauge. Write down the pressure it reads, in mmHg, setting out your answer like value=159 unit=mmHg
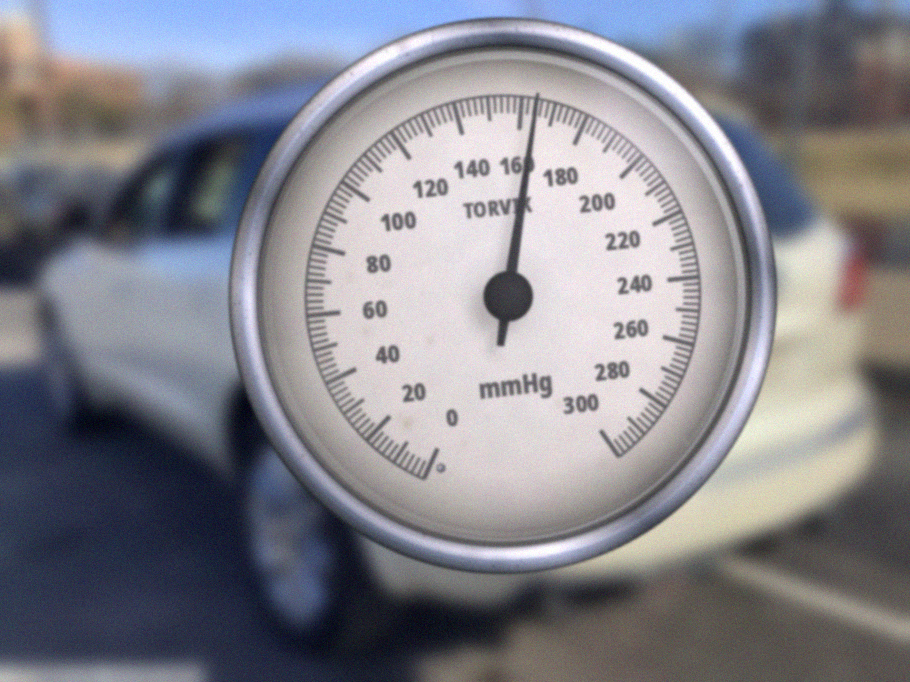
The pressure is value=164 unit=mmHg
